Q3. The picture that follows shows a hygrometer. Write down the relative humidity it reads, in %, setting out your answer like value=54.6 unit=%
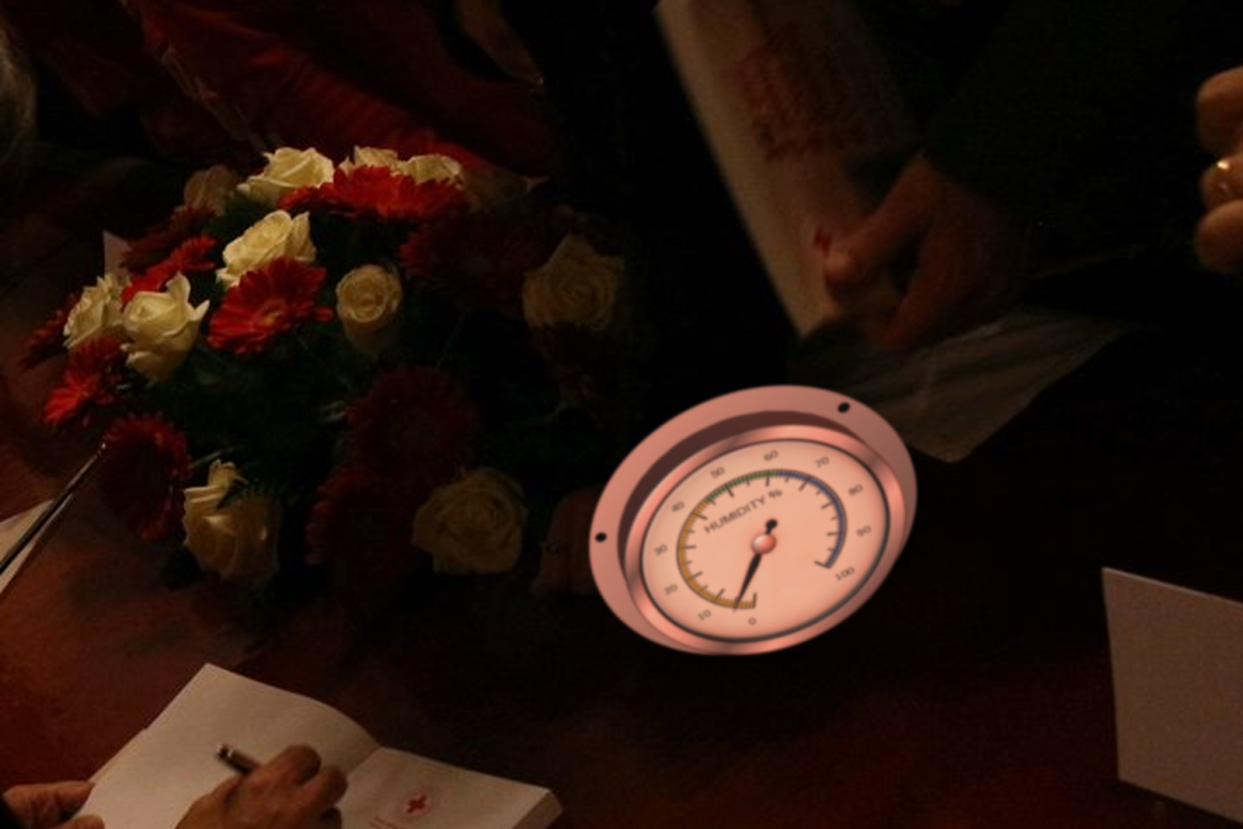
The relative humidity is value=5 unit=%
